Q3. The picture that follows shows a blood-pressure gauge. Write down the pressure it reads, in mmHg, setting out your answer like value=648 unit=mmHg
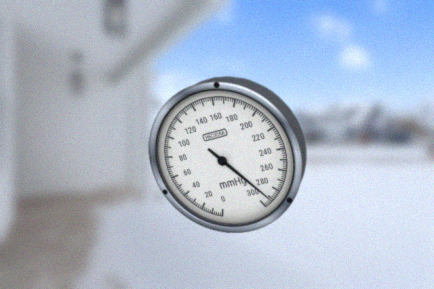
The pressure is value=290 unit=mmHg
